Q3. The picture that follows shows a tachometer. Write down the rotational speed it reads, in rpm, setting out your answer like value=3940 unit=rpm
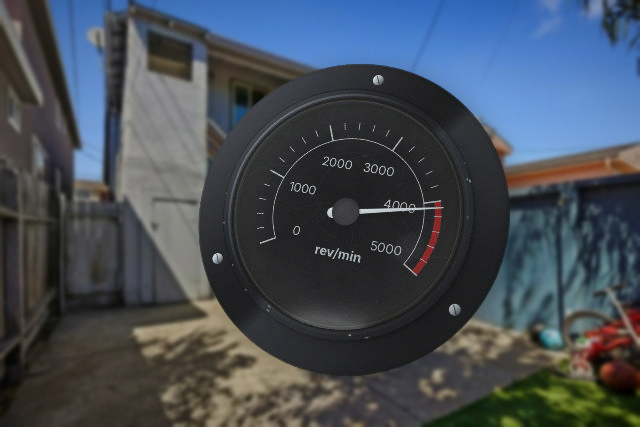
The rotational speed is value=4100 unit=rpm
